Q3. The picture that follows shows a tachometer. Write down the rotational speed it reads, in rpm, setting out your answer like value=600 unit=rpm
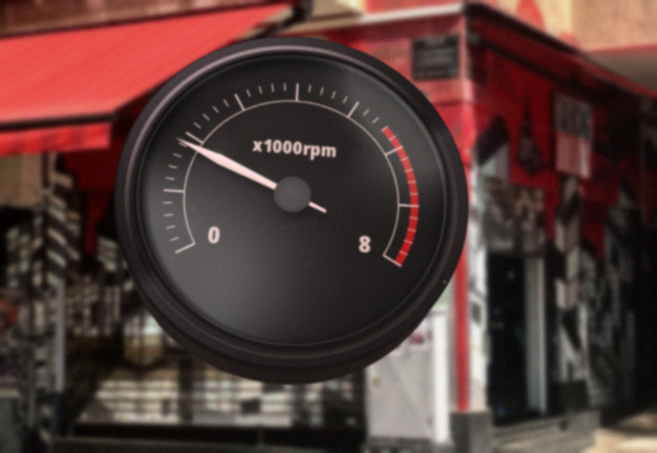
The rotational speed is value=1800 unit=rpm
